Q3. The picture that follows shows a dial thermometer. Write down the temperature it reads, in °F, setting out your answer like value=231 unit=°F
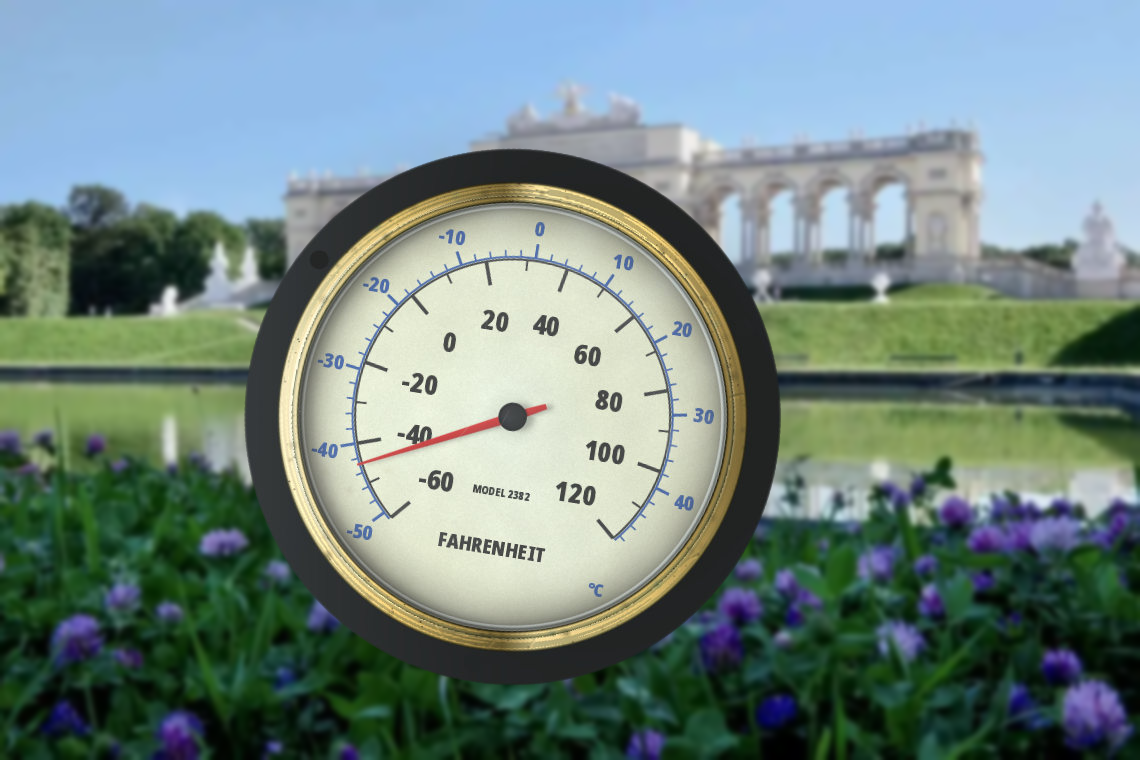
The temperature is value=-45 unit=°F
